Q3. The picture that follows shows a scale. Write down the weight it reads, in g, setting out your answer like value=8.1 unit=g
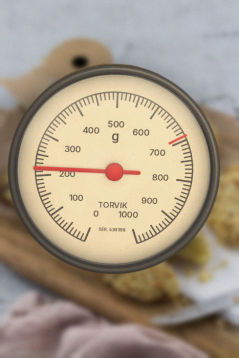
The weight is value=220 unit=g
